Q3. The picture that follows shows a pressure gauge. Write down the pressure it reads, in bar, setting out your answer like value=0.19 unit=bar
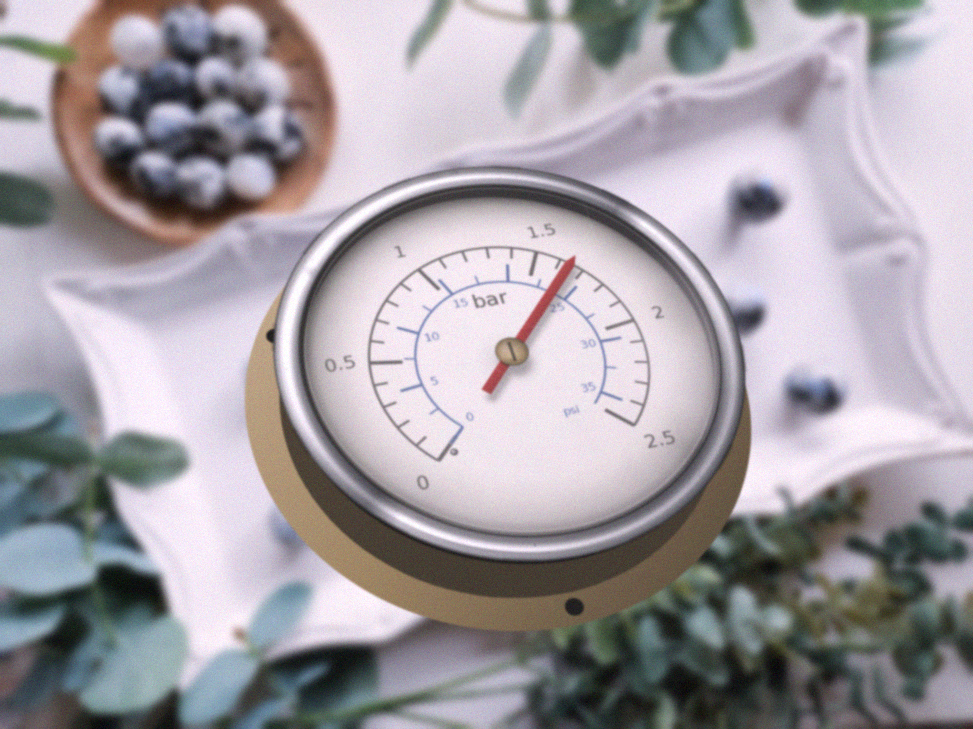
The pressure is value=1.65 unit=bar
